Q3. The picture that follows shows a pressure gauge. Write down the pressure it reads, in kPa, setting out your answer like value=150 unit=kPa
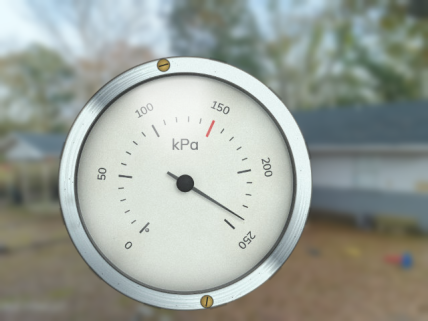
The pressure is value=240 unit=kPa
